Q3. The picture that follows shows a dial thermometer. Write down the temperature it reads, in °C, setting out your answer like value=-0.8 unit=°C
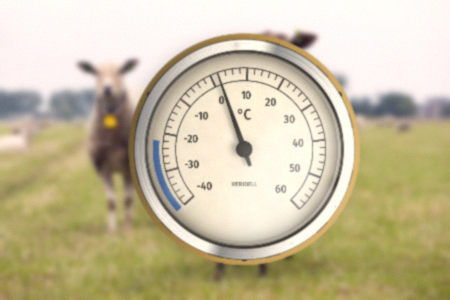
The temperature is value=2 unit=°C
